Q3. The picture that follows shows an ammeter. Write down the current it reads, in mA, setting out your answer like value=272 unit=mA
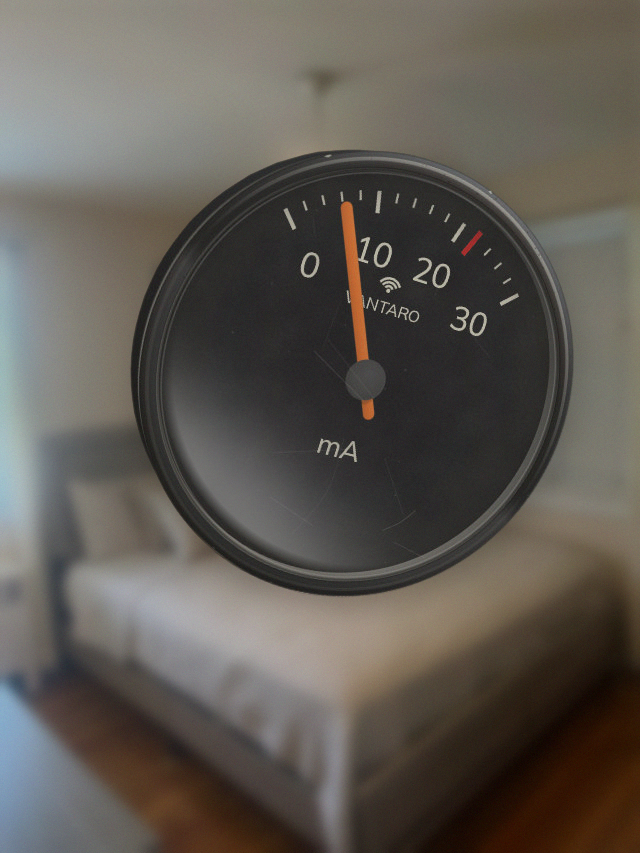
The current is value=6 unit=mA
